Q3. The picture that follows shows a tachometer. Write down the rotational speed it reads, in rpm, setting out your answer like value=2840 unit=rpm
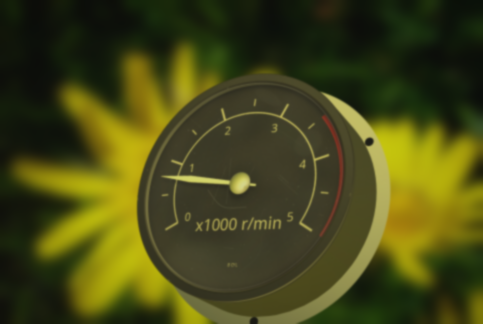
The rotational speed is value=750 unit=rpm
